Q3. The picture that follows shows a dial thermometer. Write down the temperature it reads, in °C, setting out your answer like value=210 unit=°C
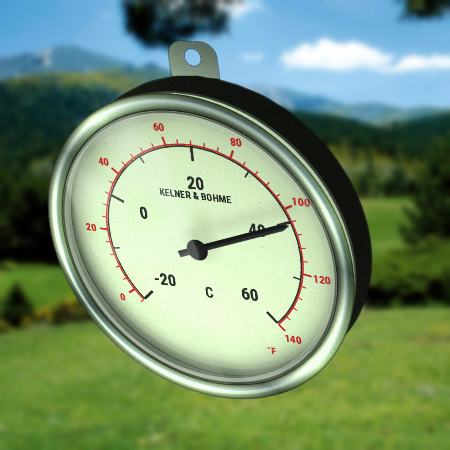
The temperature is value=40 unit=°C
